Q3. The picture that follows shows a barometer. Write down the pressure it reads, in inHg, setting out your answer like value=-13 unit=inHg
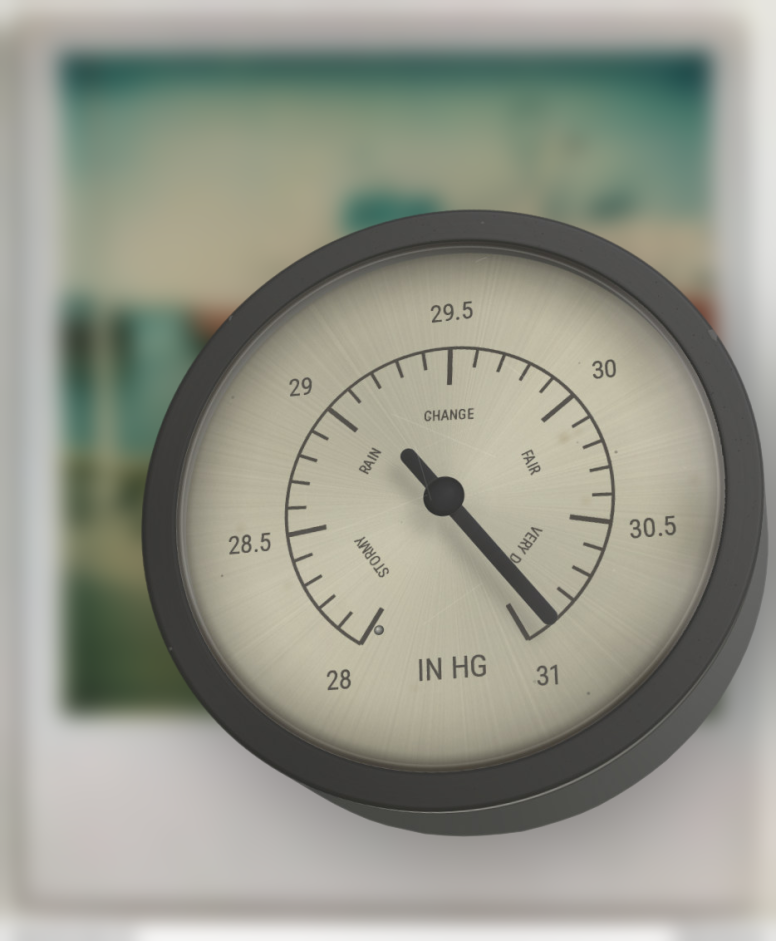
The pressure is value=30.9 unit=inHg
